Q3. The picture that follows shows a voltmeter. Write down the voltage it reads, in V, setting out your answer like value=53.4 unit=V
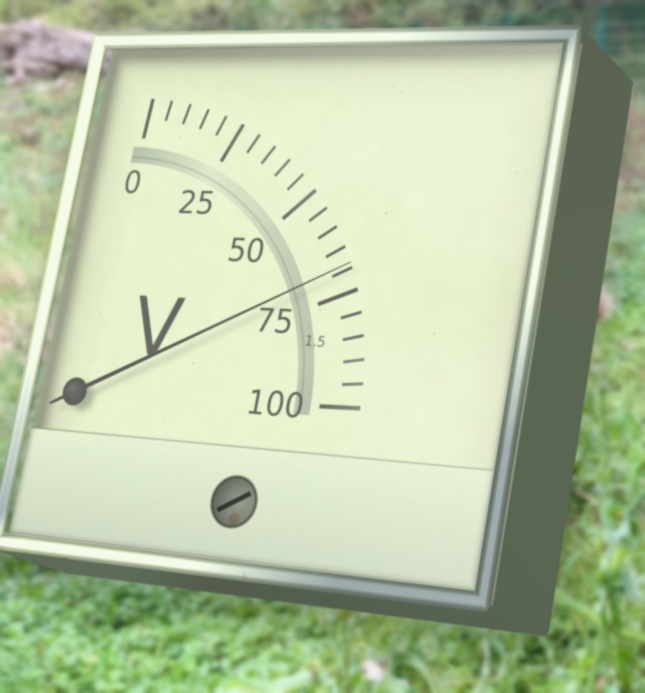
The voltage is value=70 unit=V
